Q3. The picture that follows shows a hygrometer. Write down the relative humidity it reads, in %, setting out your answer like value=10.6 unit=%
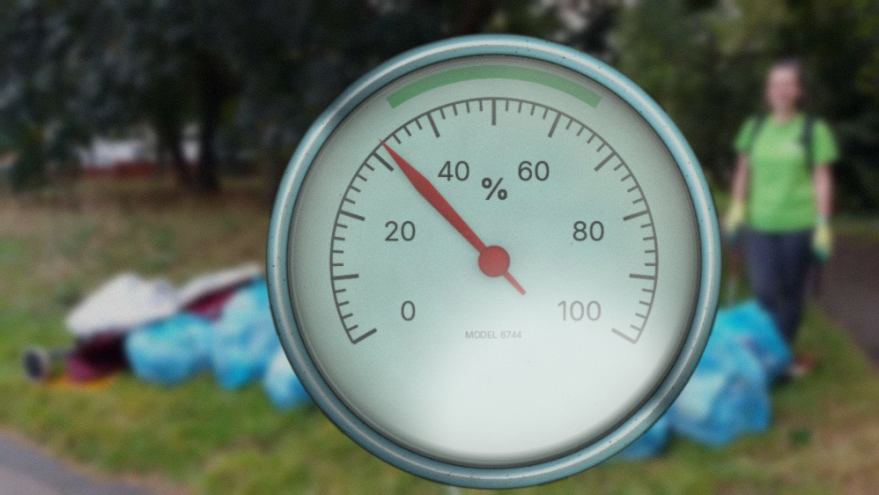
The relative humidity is value=32 unit=%
